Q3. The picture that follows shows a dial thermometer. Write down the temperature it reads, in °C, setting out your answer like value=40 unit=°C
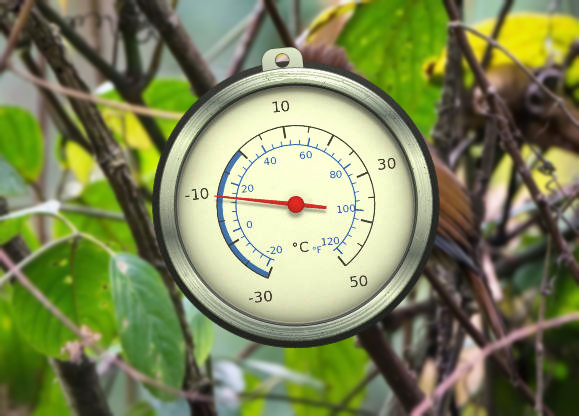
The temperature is value=-10 unit=°C
